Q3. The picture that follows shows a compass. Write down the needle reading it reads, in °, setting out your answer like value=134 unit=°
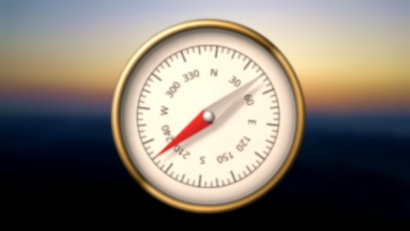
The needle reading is value=225 unit=°
